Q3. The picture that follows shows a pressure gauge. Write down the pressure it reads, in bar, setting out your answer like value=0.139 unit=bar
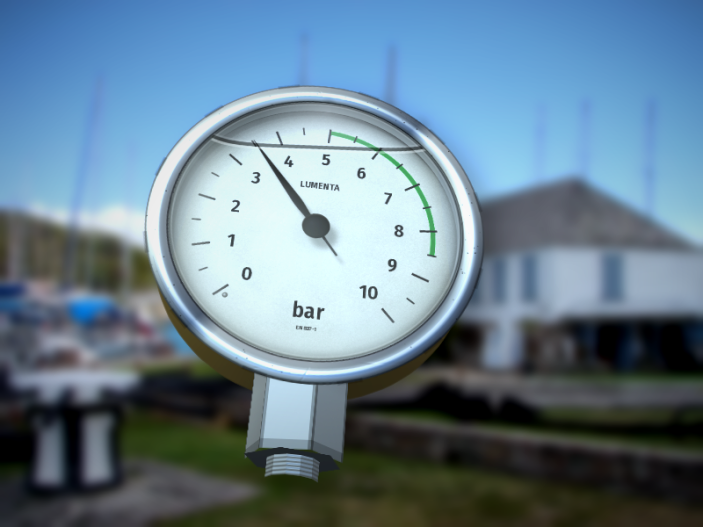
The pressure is value=3.5 unit=bar
